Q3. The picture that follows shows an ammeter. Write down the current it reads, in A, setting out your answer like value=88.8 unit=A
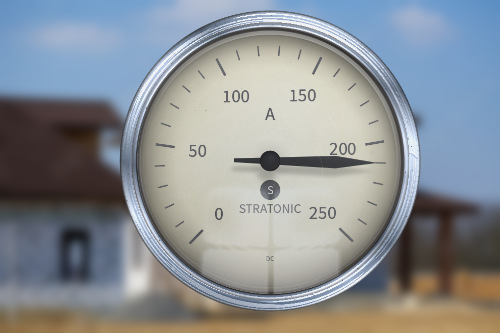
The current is value=210 unit=A
